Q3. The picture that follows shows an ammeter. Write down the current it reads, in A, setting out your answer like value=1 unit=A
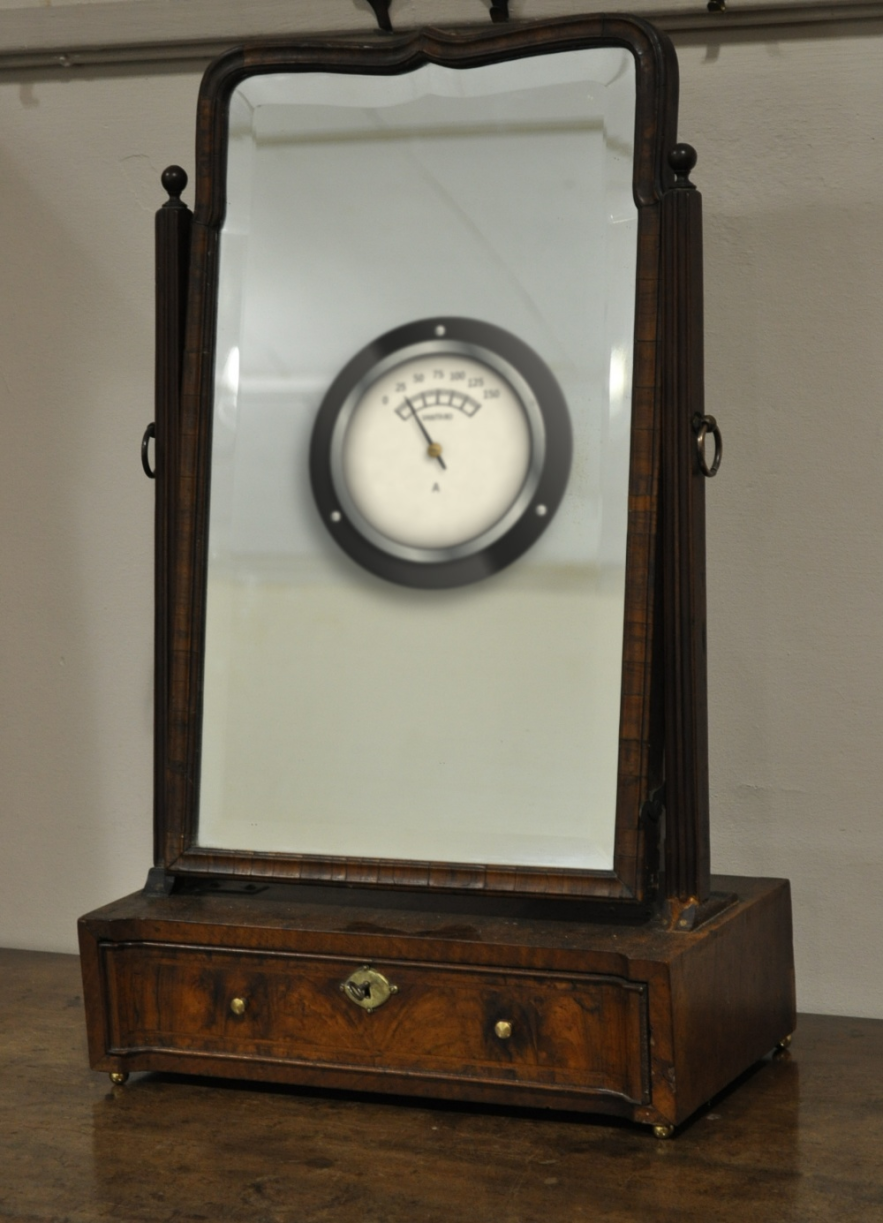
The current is value=25 unit=A
